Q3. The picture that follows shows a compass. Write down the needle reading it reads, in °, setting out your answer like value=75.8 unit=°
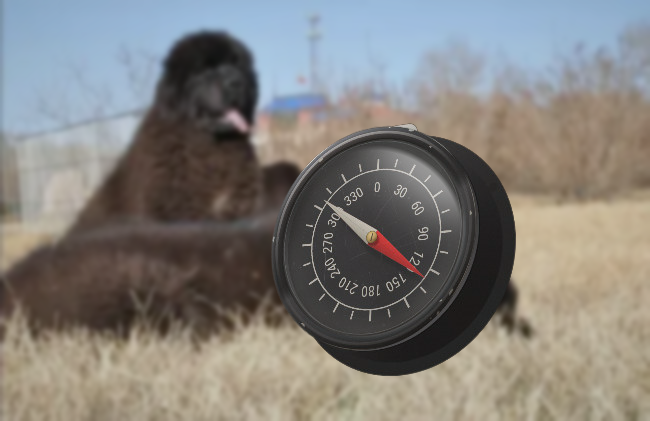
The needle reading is value=127.5 unit=°
